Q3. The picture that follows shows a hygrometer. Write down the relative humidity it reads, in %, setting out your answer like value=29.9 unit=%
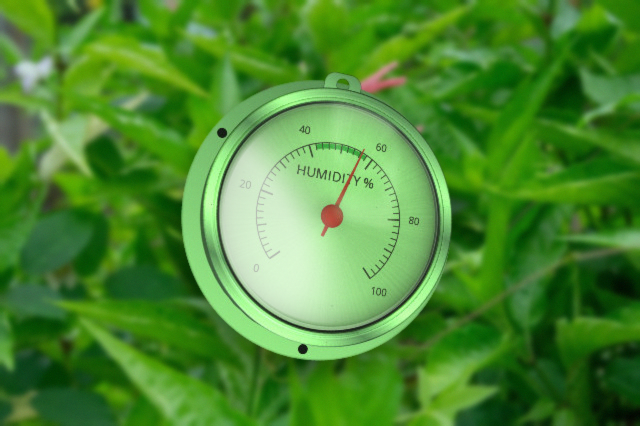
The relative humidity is value=56 unit=%
